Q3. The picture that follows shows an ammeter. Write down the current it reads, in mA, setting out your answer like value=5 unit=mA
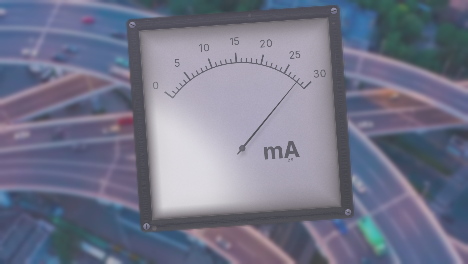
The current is value=28 unit=mA
